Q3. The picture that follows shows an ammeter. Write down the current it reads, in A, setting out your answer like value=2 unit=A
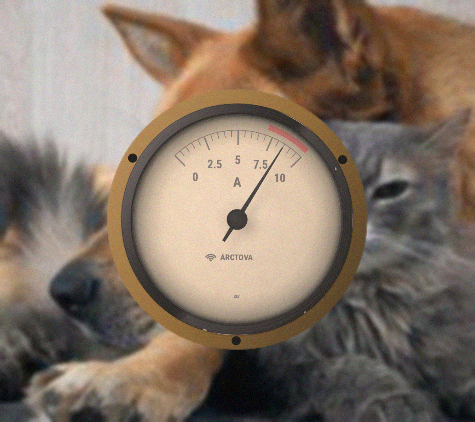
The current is value=8.5 unit=A
